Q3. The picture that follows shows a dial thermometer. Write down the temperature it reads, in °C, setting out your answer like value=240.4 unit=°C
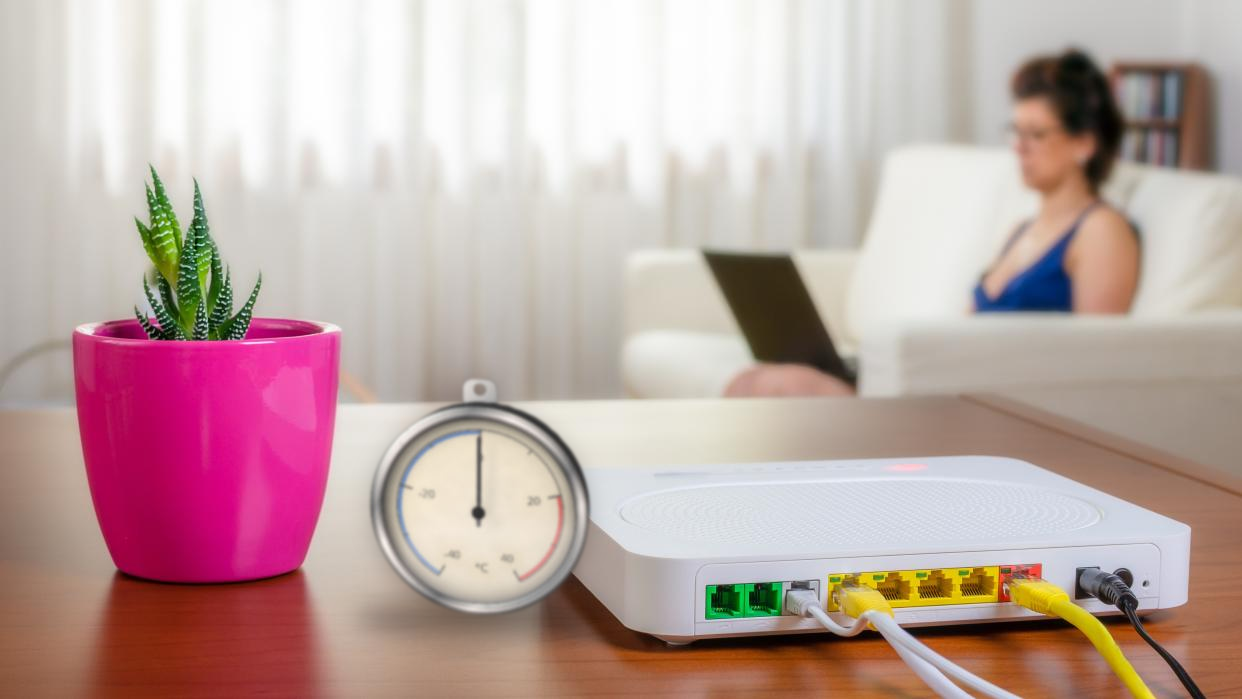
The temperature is value=0 unit=°C
